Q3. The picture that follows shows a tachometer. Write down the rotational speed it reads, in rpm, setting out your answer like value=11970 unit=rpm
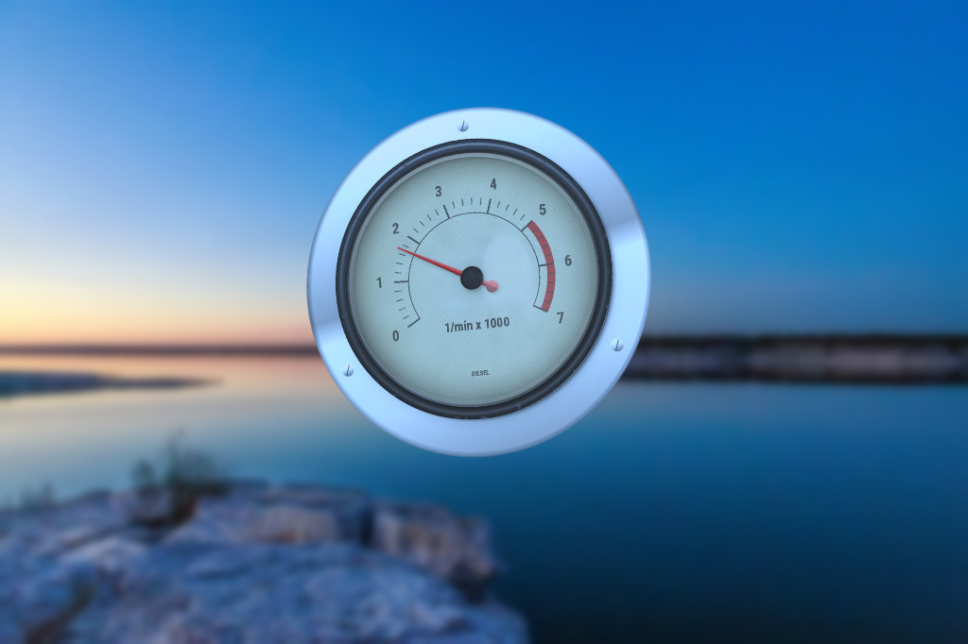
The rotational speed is value=1700 unit=rpm
